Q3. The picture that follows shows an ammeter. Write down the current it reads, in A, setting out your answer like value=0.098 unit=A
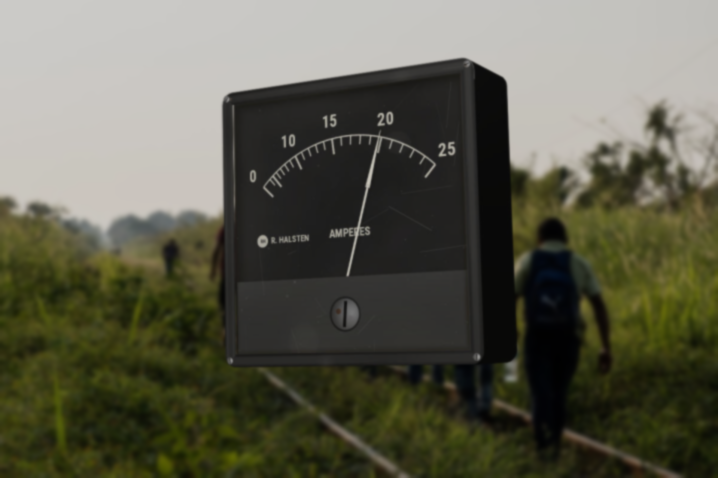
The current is value=20 unit=A
